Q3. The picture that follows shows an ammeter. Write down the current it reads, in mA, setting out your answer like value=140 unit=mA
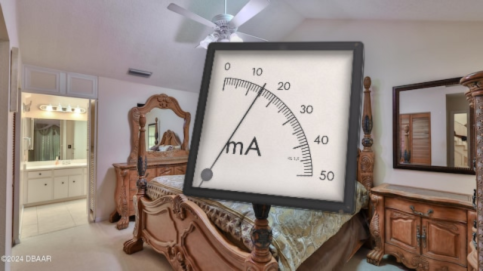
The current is value=15 unit=mA
